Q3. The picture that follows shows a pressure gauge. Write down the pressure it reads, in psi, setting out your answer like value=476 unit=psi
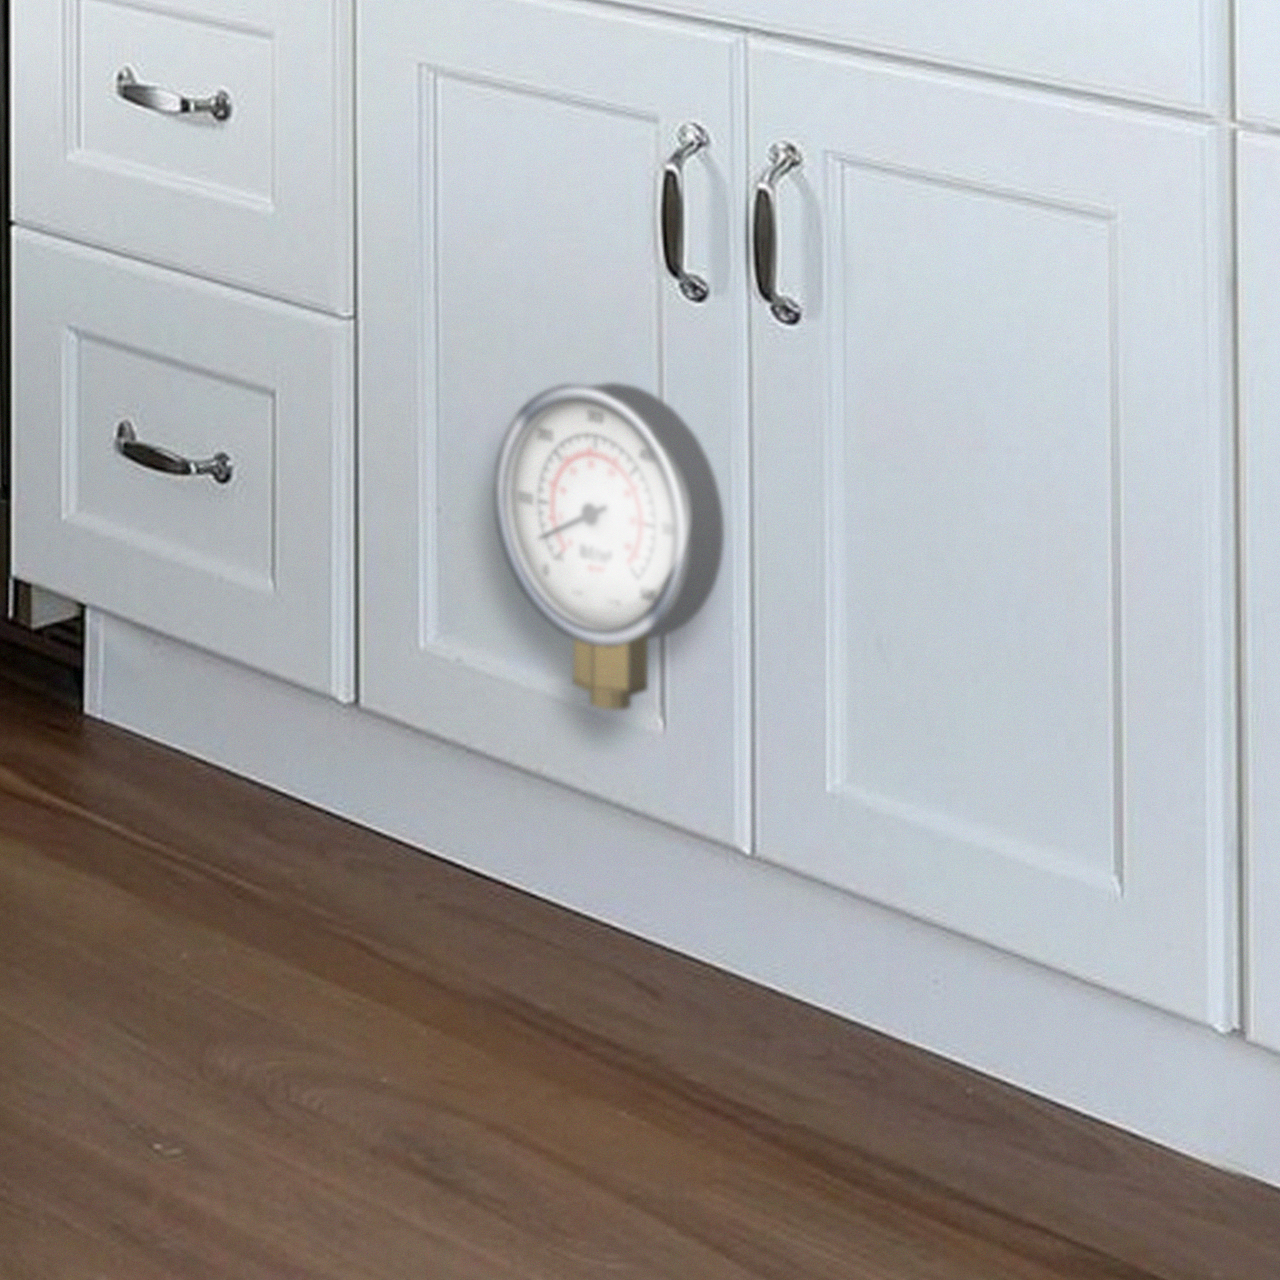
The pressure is value=40 unit=psi
